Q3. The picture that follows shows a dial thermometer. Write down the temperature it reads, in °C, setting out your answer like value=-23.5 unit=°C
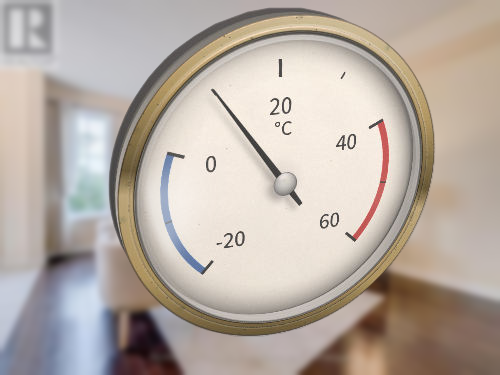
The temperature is value=10 unit=°C
